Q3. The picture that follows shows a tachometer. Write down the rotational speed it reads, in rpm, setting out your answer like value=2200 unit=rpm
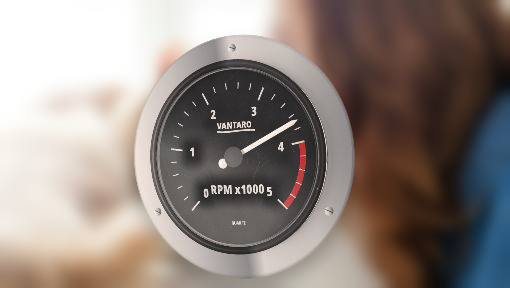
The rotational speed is value=3700 unit=rpm
